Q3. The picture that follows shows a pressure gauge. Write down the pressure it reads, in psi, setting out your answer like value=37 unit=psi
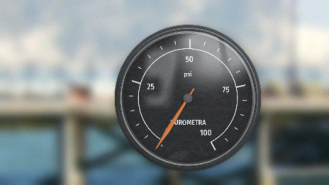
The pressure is value=0 unit=psi
